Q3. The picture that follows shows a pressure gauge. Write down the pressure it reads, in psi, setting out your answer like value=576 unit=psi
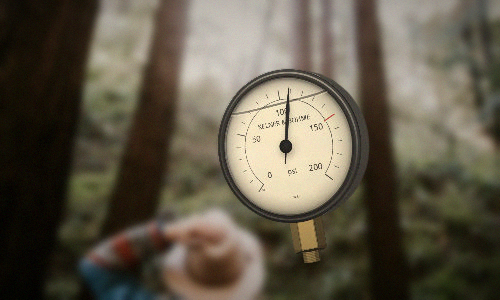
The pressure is value=110 unit=psi
